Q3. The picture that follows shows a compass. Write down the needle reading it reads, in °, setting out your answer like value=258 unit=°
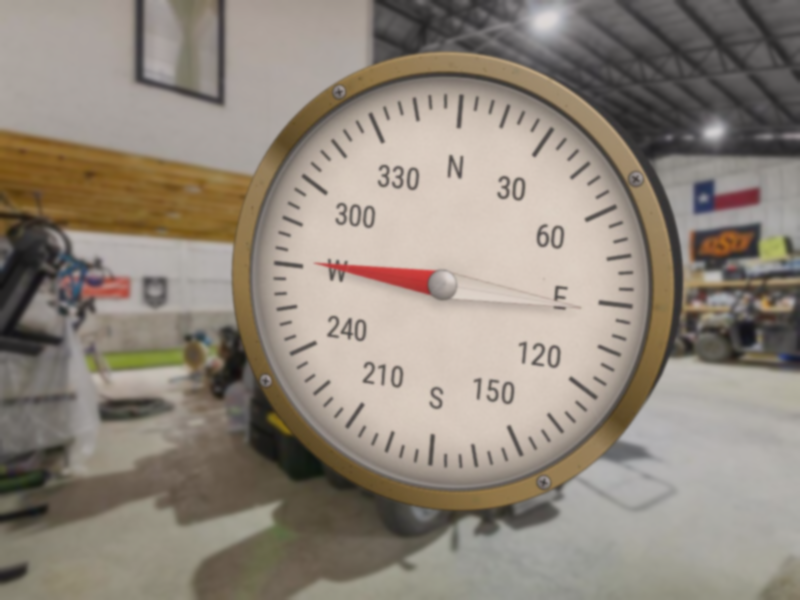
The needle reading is value=272.5 unit=°
